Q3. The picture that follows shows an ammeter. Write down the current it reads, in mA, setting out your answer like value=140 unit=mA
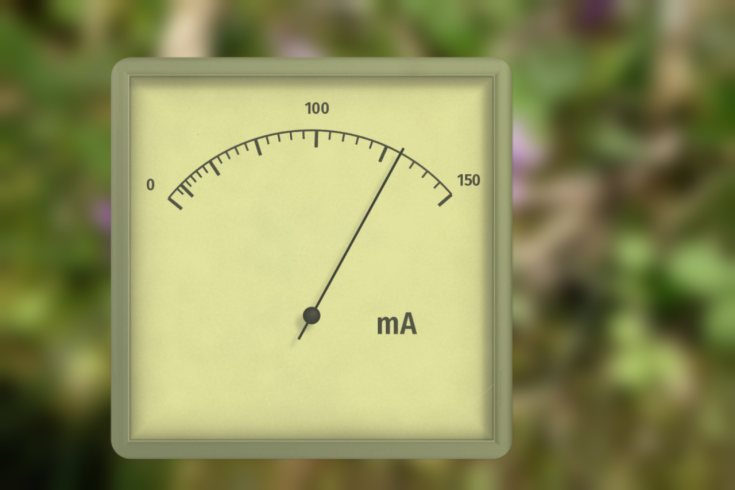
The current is value=130 unit=mA
